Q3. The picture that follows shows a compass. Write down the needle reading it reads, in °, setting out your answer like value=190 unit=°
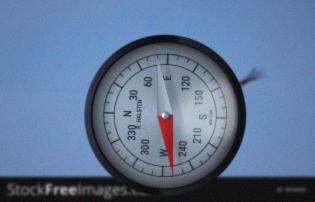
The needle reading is value=260 unit=°
